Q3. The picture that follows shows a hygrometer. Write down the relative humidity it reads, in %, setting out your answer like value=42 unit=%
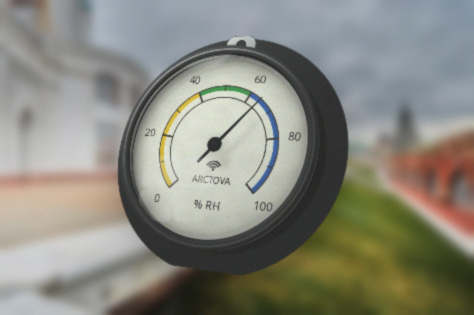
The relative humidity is value=65 unit=%
